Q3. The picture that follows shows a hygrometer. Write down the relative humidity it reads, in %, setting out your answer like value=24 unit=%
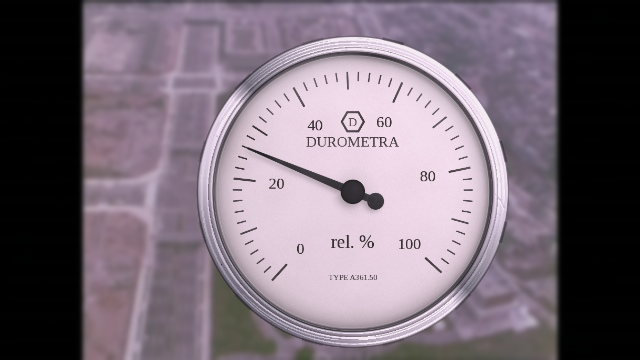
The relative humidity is value=26 unit=%
